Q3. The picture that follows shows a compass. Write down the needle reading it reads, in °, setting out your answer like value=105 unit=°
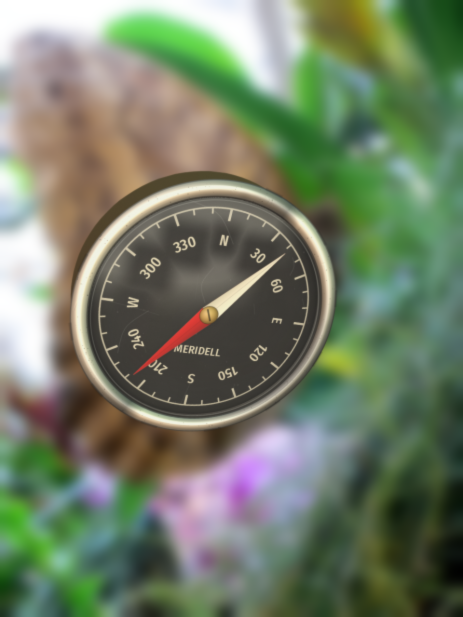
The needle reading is value=220 unit=°
